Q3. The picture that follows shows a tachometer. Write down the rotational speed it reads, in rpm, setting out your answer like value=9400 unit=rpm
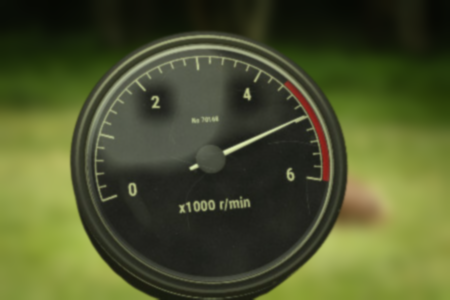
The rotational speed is value=5000 unit=rpm
